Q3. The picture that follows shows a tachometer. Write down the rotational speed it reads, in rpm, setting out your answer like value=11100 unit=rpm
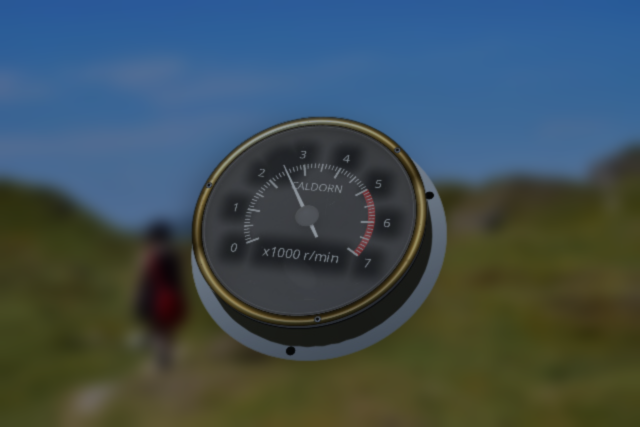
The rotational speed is value=2500 unit=rpm
